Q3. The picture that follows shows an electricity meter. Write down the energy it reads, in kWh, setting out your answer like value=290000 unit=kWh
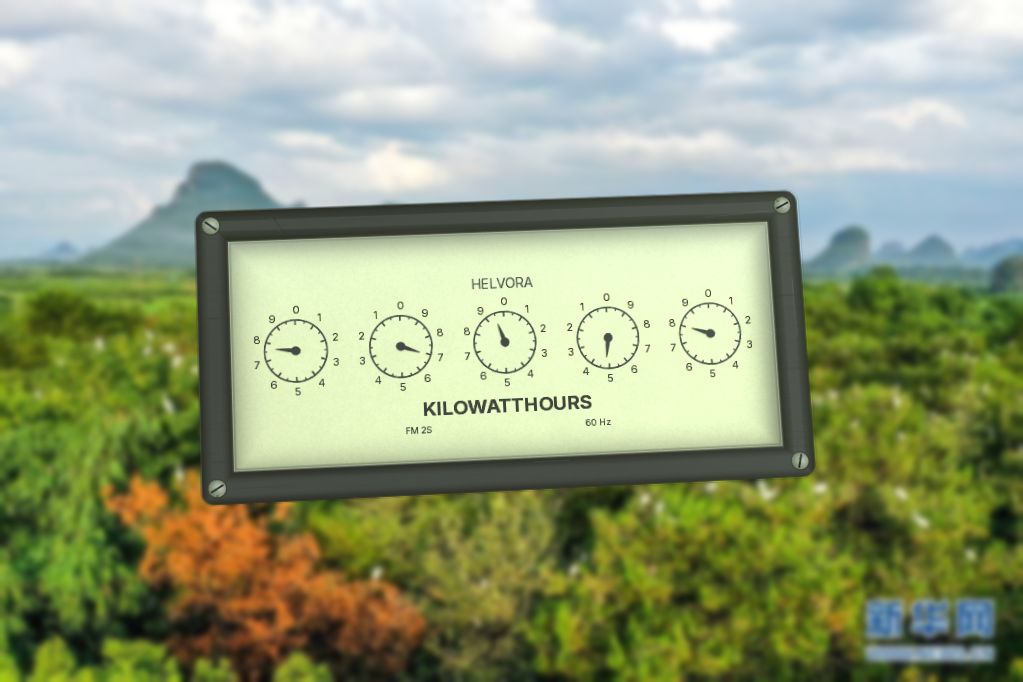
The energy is value=76948 unit=kWh
